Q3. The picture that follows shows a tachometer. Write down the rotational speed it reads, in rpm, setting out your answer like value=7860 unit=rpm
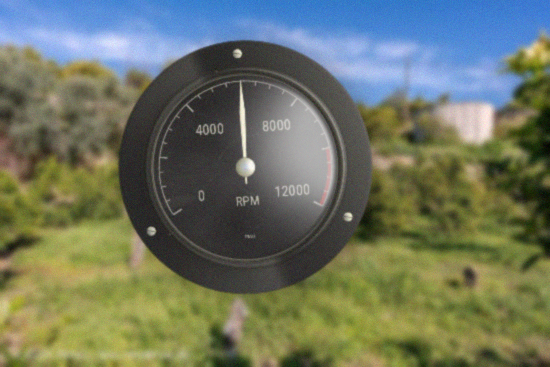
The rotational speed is value=6000 unit=rpm
